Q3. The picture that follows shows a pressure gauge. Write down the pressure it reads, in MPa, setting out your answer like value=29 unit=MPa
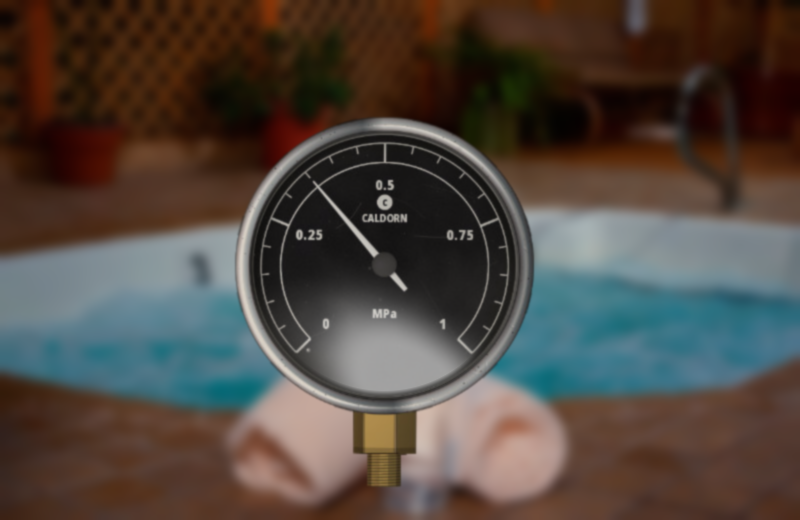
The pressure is value=0.35 unit=MPa
